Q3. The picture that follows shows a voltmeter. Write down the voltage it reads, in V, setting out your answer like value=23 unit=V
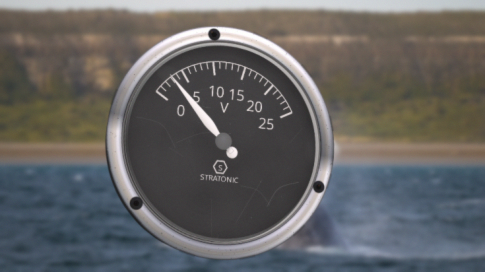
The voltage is value=3 unit=V
